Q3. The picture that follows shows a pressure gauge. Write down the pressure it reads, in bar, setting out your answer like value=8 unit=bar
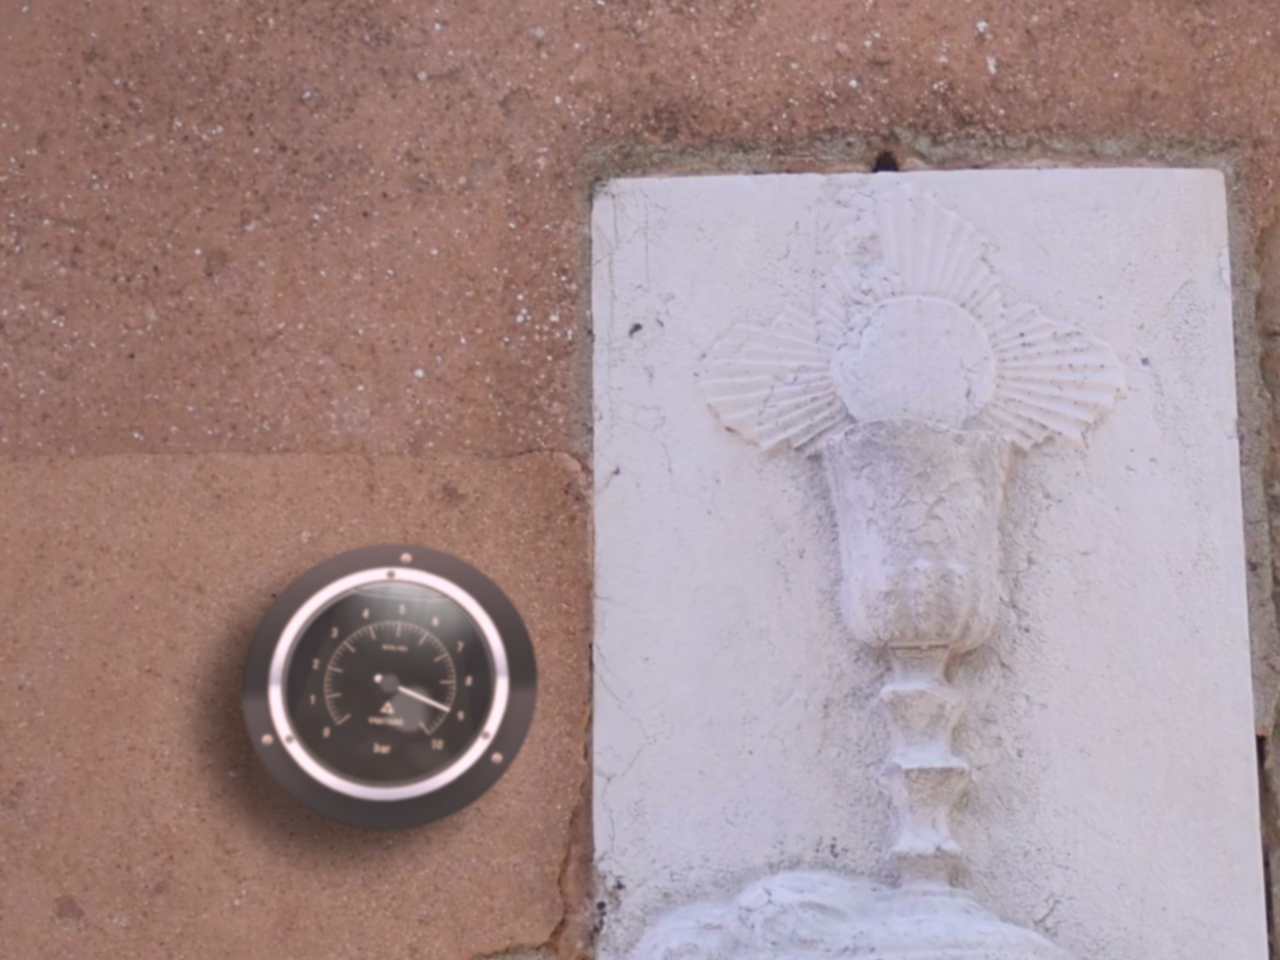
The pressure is value=9 unit=bar
